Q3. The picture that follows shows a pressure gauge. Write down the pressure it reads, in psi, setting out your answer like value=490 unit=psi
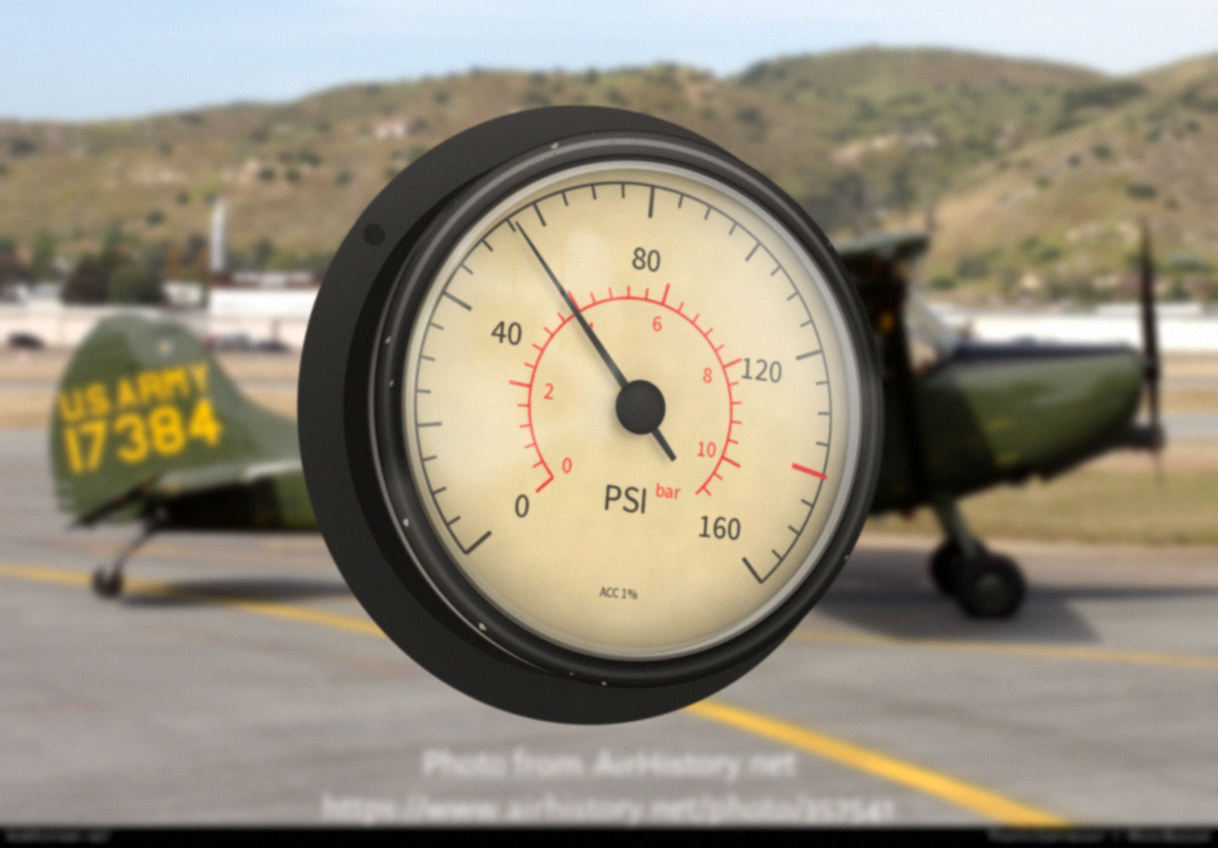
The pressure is value=55 unit=psi
